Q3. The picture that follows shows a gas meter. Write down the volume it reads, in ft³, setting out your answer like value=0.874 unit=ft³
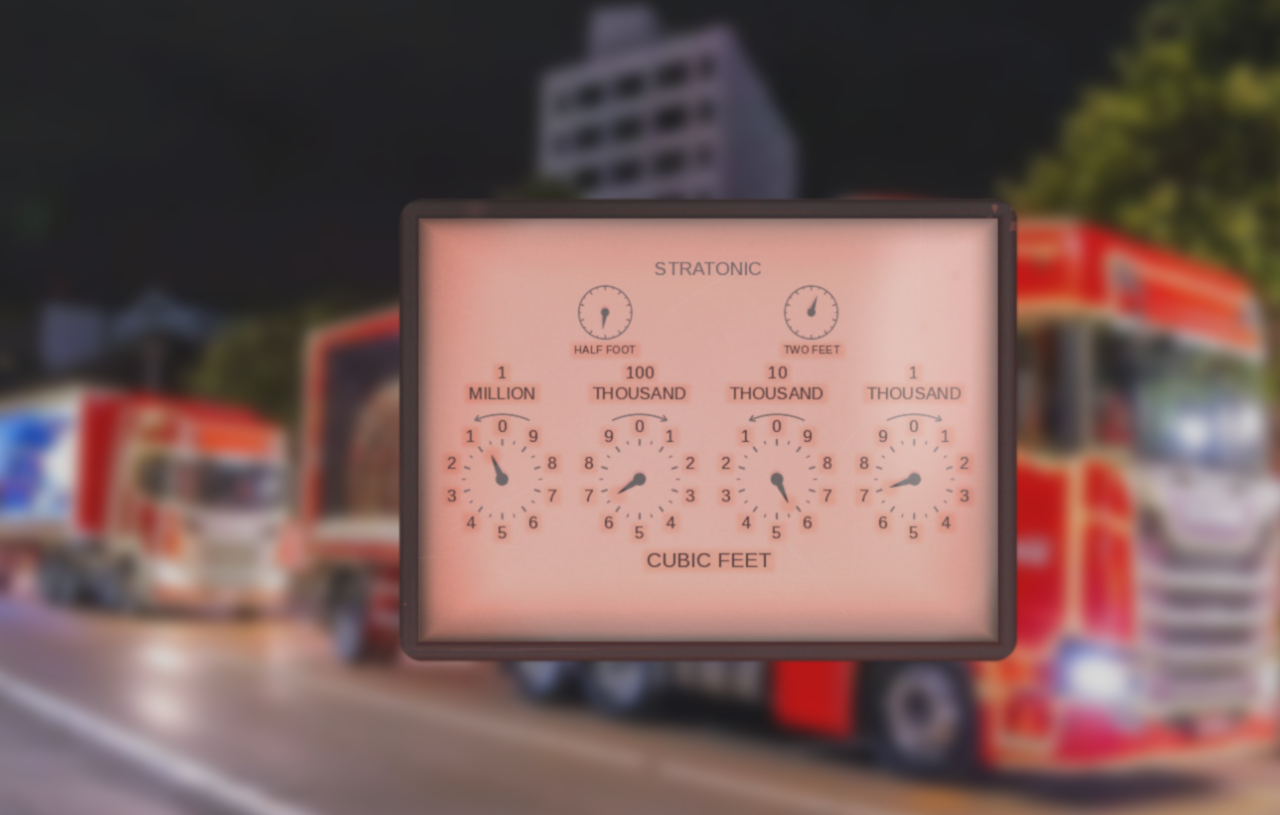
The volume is value=65700 unit=ft³
